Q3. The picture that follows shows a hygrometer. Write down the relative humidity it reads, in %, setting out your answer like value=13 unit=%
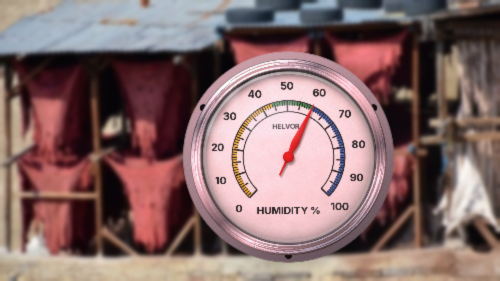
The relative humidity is value=60 unit=%
